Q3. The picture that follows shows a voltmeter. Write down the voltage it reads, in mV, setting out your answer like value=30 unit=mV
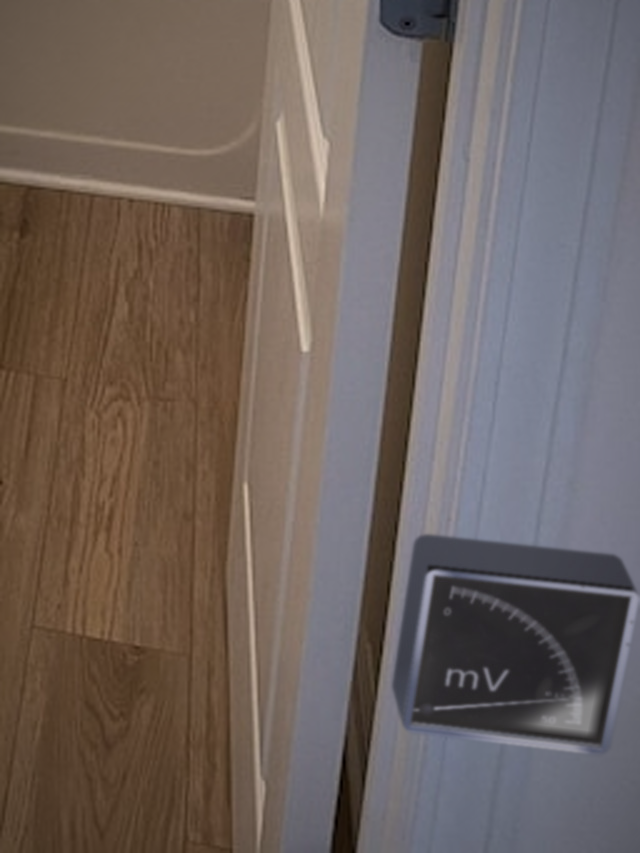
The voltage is value=42.5 unit=mV
